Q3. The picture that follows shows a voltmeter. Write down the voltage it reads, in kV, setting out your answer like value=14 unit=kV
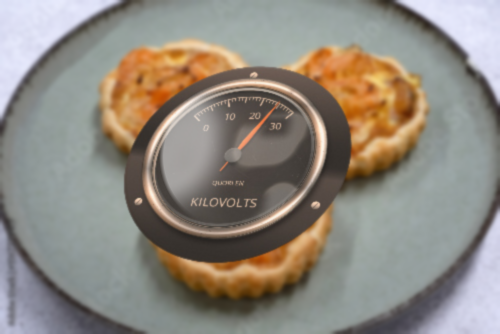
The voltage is value=25 unit=kV
